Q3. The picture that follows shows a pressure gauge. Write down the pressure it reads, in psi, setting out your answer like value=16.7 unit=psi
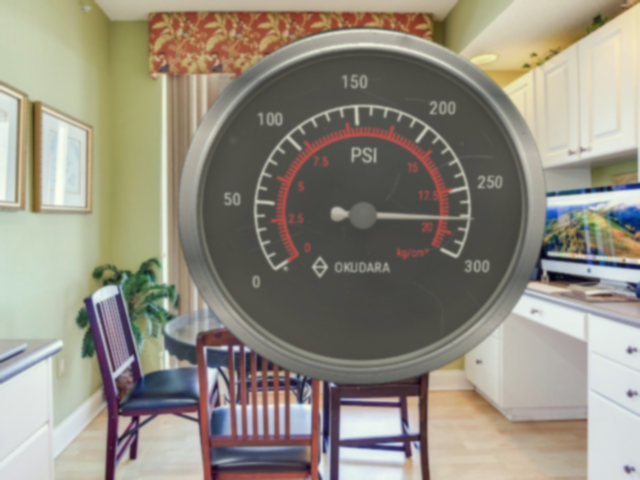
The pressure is value=270 unit=psi
